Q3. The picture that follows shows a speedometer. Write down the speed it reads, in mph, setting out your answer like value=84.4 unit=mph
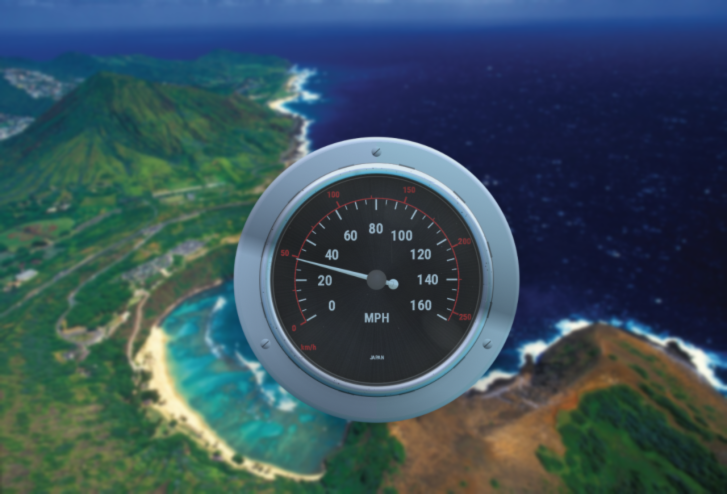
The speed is value=30 unit=mph
